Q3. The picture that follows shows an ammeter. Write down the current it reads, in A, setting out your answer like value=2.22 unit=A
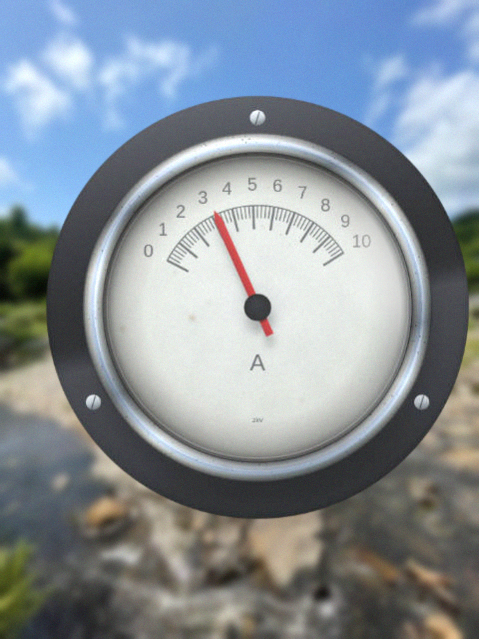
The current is value=3.2 unit=A
